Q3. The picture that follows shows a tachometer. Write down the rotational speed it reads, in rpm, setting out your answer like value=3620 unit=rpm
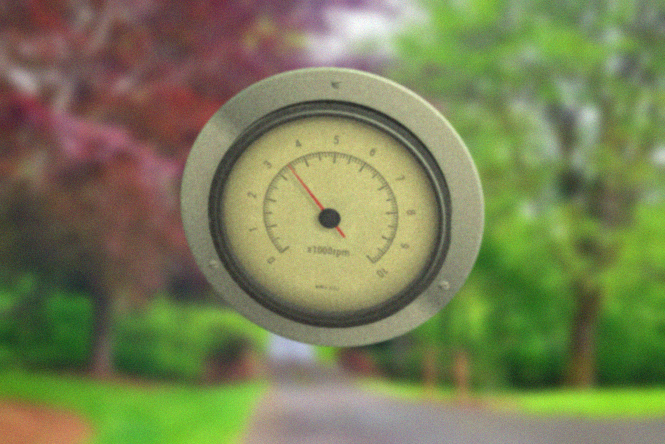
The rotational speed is value=3500 unit=rpm
